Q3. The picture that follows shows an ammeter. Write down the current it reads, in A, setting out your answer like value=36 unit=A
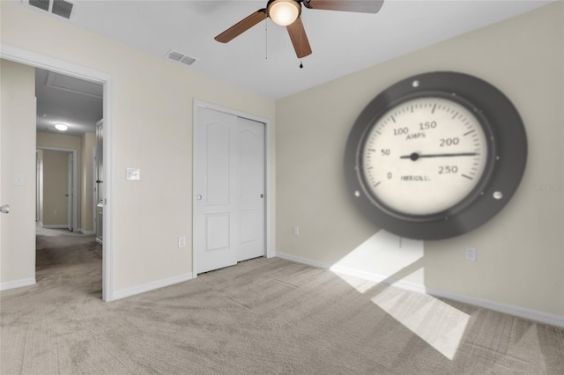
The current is value=225 unit=A
